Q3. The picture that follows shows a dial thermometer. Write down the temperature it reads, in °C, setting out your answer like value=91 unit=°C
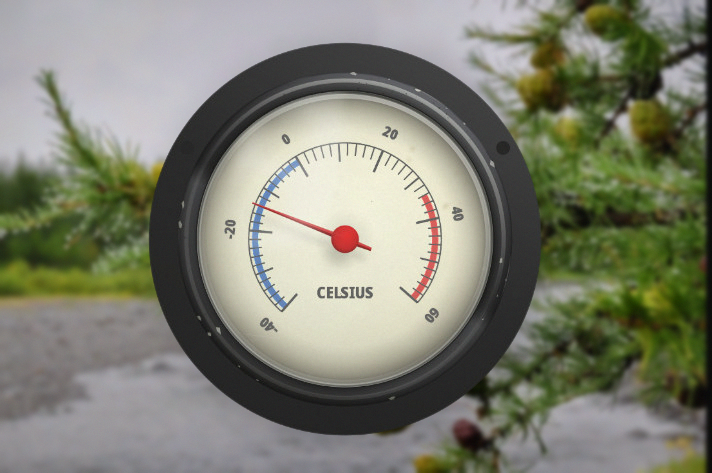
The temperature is value=-14 unit=°C
